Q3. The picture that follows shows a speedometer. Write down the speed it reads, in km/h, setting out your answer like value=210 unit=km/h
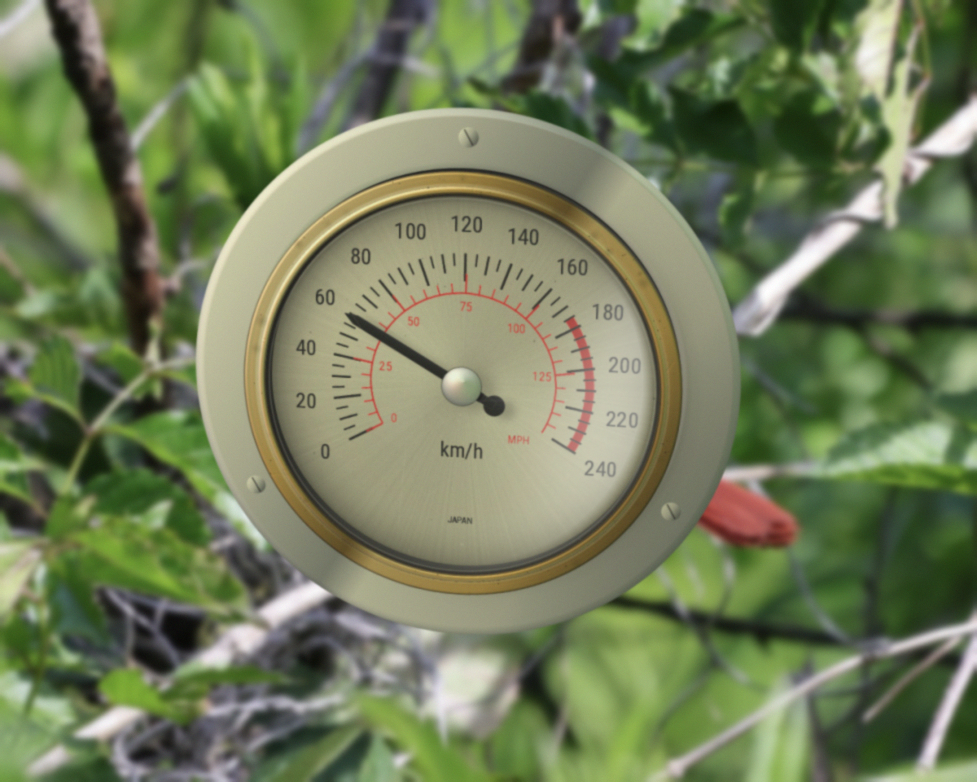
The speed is value=60 unit=km/h
